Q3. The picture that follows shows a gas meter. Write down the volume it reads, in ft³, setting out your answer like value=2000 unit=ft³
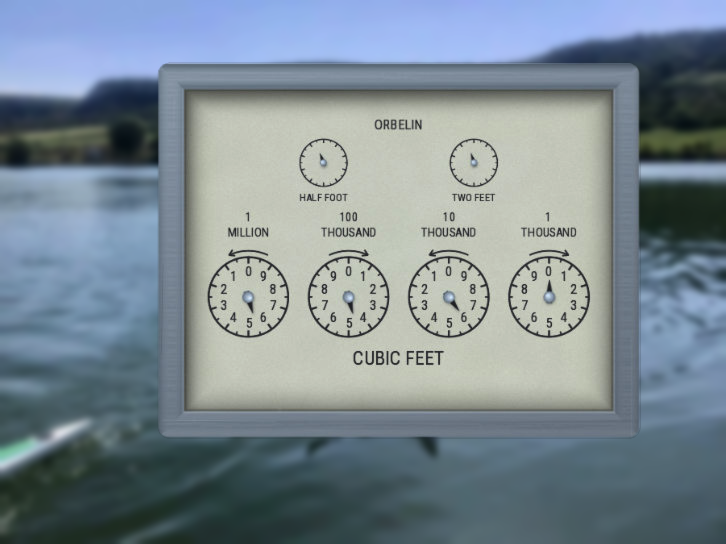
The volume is value=546000 unit=ft³
